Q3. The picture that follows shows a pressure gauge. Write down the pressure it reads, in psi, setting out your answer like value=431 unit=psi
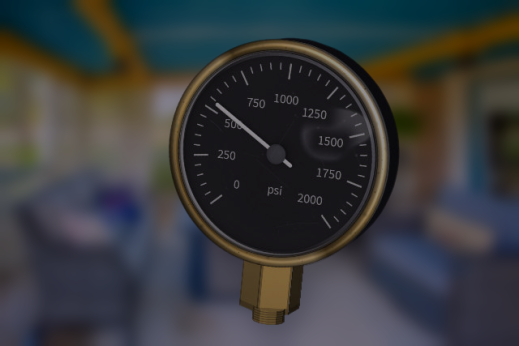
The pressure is value=550 unit=psi
